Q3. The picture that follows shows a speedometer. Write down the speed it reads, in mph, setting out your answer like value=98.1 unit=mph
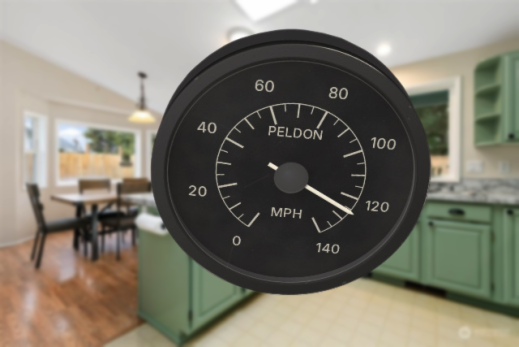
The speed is value=125 unit=mph
